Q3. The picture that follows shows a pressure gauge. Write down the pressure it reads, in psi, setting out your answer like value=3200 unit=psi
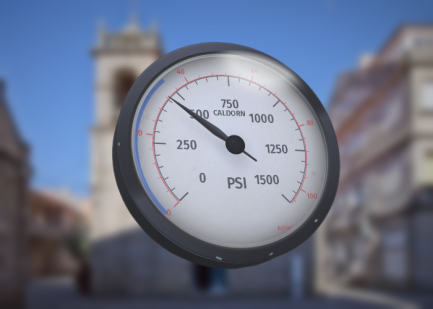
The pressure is value=450 unit=psi
